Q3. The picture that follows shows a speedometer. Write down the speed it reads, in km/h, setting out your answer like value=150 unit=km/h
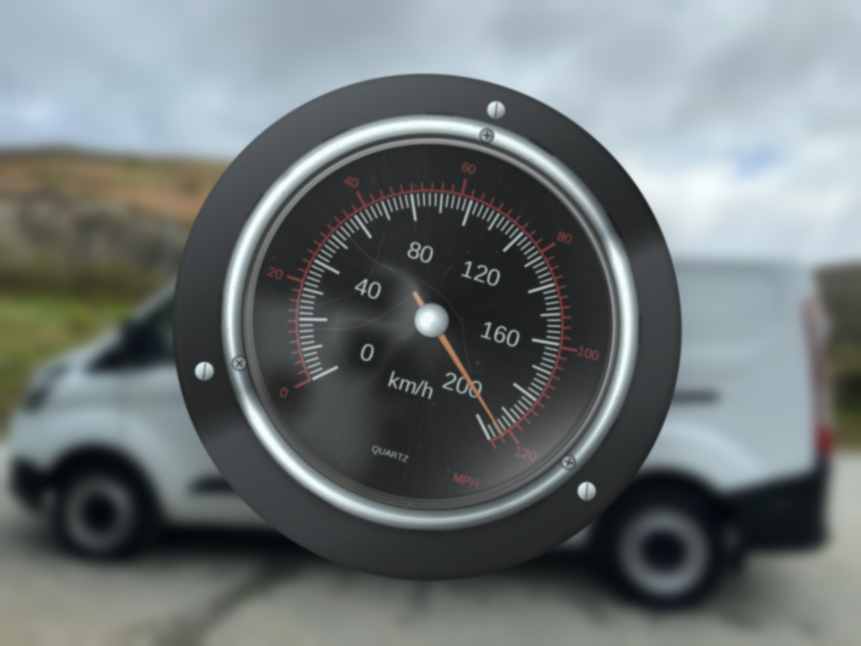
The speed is value=196 unit=km/h
